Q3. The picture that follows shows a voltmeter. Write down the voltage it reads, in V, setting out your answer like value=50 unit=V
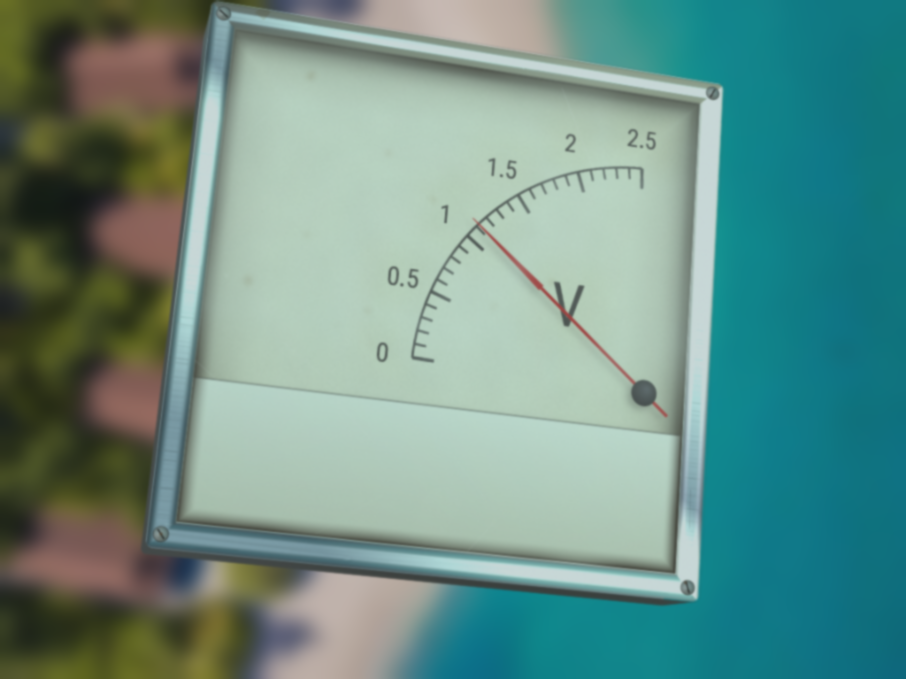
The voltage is value=1.1 unit=V
